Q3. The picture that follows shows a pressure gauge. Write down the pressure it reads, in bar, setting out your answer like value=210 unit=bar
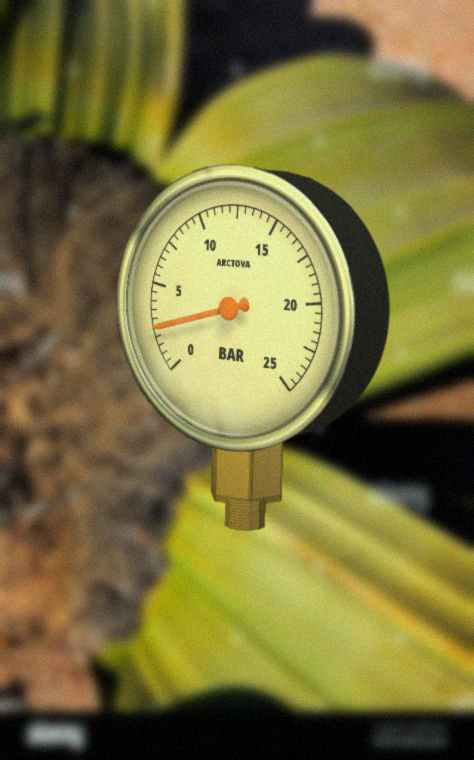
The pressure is value=2.5 unit=bar
